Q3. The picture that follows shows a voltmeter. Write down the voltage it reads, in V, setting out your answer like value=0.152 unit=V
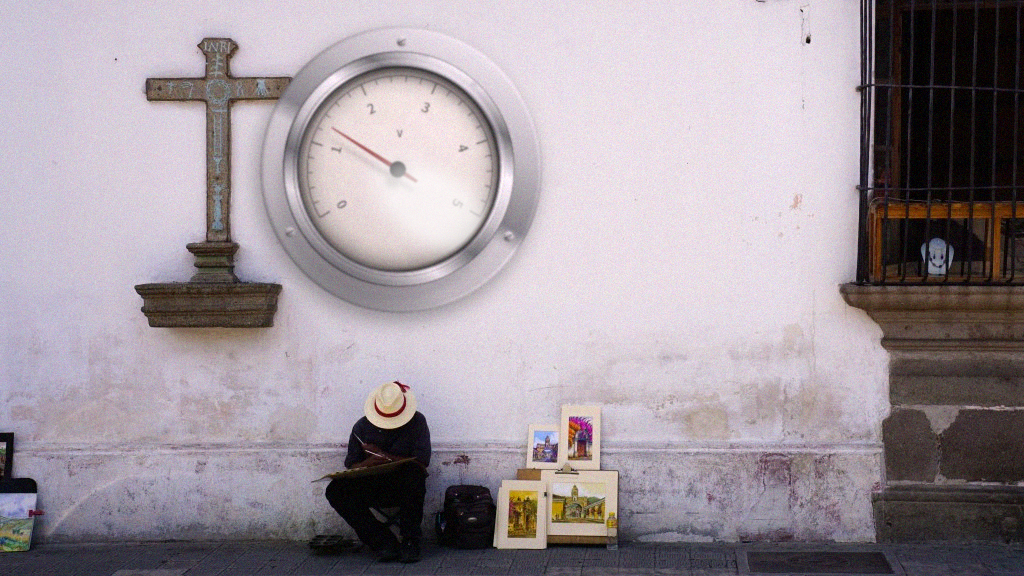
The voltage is value=1.3 unit=V
